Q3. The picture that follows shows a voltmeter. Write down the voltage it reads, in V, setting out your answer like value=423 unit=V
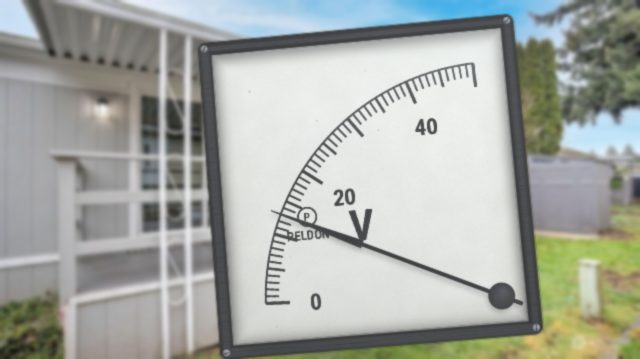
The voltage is value=13 unit=V
